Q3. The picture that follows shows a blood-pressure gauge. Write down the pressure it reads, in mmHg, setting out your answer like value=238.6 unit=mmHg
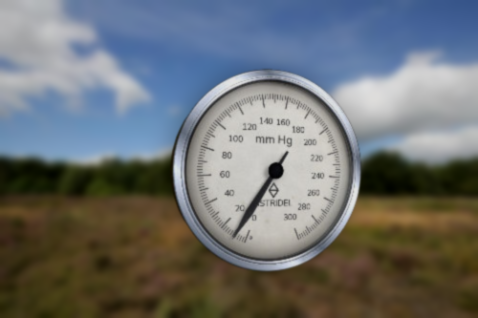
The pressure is value=10 unit=mmHg
